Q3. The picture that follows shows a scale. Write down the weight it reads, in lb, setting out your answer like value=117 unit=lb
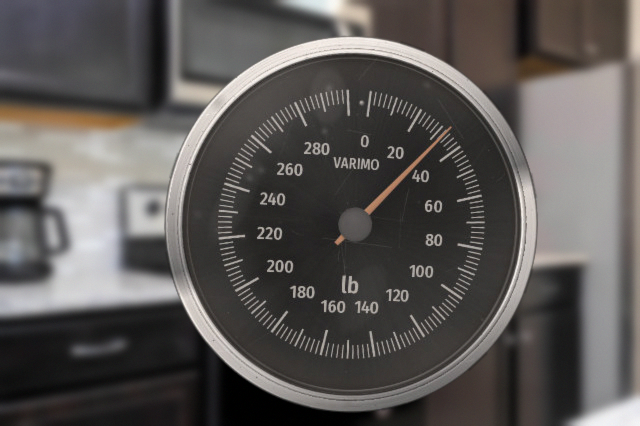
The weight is value=32 unit=lb
